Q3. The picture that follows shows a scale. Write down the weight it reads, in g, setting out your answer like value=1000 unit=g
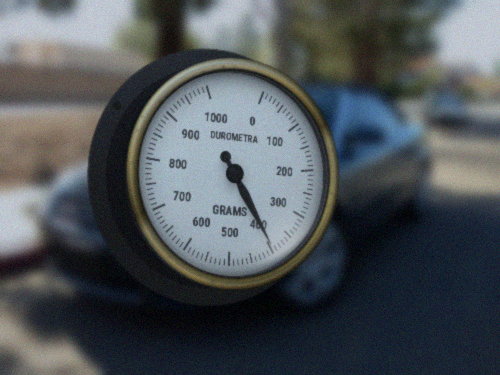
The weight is value=400 unit=g
